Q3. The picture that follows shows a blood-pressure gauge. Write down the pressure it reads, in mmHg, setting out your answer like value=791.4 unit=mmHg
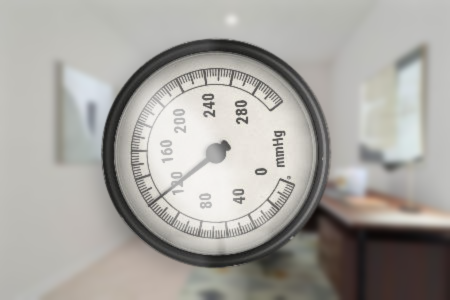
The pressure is value=120 unit=mmHg
